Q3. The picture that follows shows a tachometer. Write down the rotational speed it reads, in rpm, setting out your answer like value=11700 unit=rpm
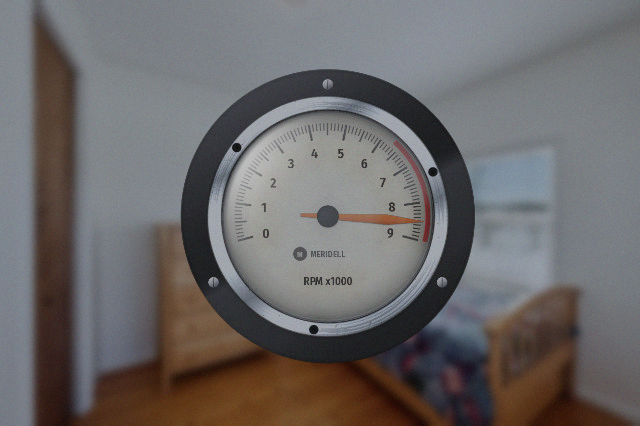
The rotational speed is value=8500 unit=rpm
